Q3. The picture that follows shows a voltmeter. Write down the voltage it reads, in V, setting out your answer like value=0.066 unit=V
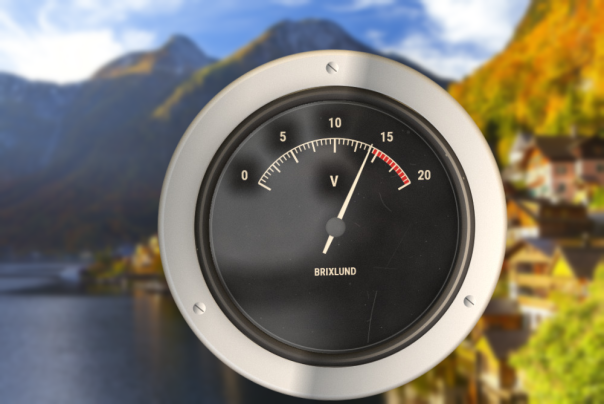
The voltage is value=14 unit=V
